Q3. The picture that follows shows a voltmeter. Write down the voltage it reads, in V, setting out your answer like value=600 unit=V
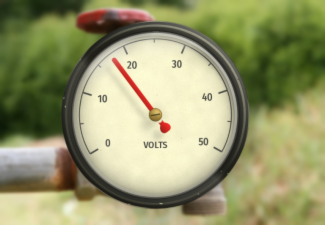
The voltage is value=17.5 unit=V
